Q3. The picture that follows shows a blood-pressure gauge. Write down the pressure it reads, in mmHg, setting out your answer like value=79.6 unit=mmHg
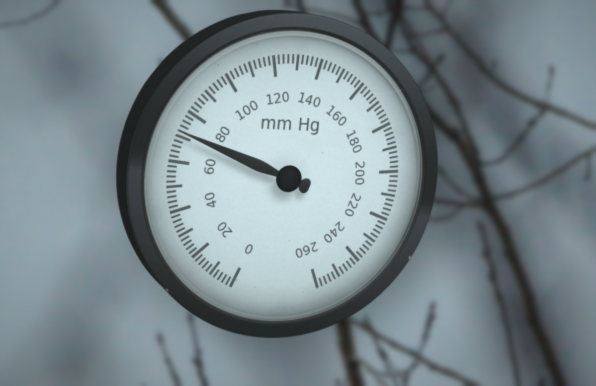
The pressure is value=72 unit=mmHg
